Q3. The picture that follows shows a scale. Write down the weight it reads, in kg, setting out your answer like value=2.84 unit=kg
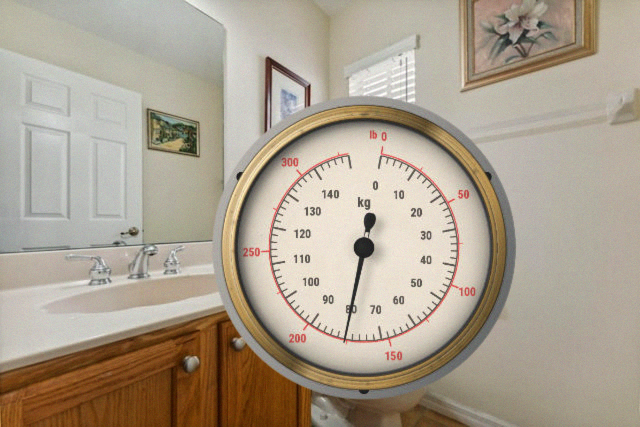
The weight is value=80 unit=kg
